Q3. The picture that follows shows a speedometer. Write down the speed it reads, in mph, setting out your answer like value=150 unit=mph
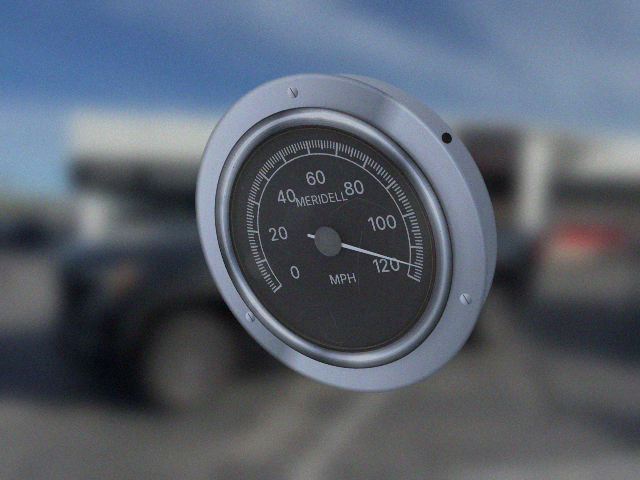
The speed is value=115 unit=mph
